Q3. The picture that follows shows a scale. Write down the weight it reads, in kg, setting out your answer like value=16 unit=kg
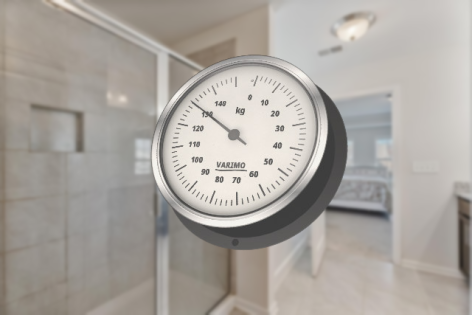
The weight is value=130 unit=kg
